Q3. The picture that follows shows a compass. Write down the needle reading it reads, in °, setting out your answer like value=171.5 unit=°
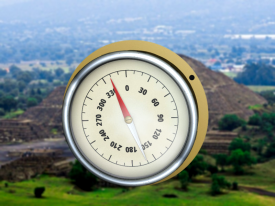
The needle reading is value=340 unit=°
